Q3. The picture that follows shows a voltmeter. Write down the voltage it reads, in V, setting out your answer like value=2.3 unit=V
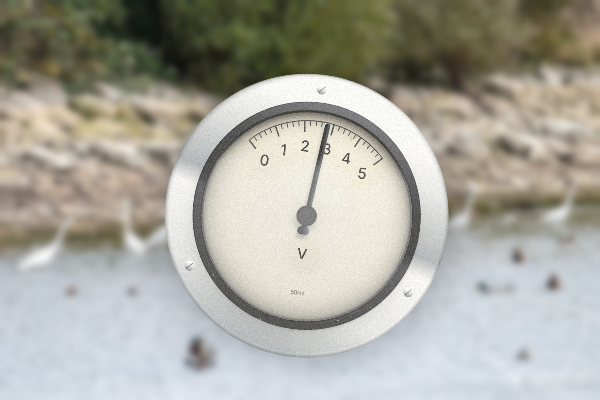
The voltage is value=2.8 unit=V
